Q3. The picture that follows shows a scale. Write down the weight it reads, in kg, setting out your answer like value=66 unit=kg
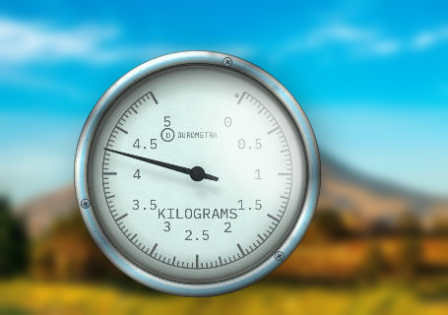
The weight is value=4.25 unit=kg
